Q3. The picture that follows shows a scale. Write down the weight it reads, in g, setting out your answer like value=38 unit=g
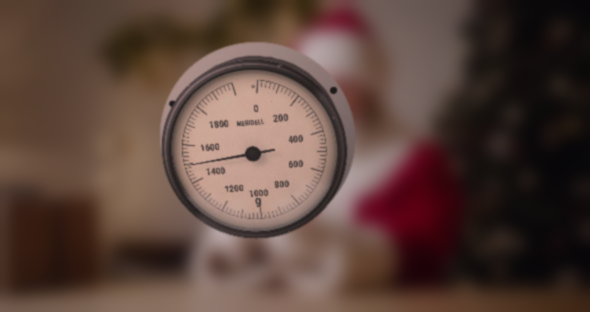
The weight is value=1500 unit=g
